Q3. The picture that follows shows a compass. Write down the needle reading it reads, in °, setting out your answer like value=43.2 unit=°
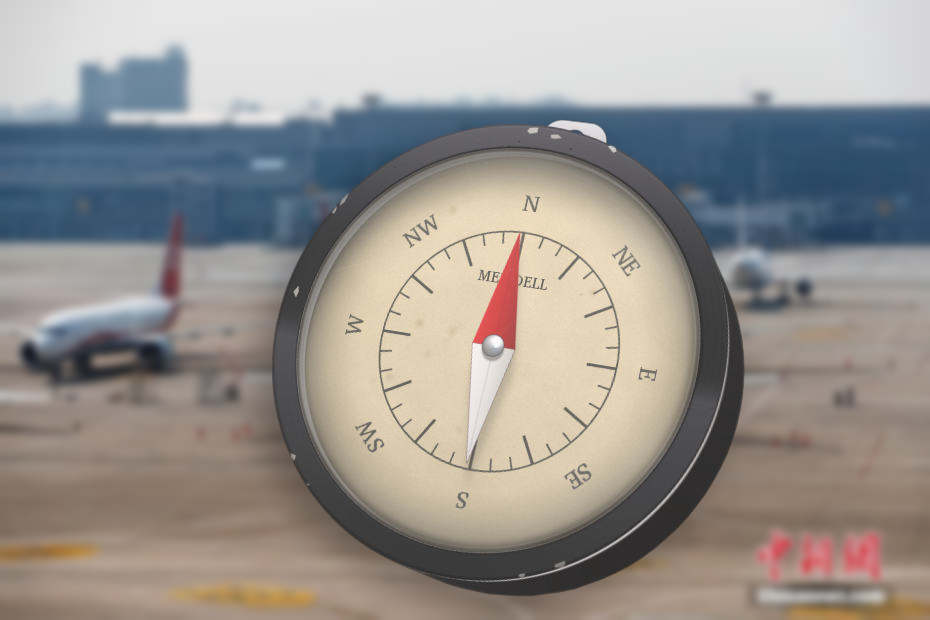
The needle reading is value=0 unit=°
